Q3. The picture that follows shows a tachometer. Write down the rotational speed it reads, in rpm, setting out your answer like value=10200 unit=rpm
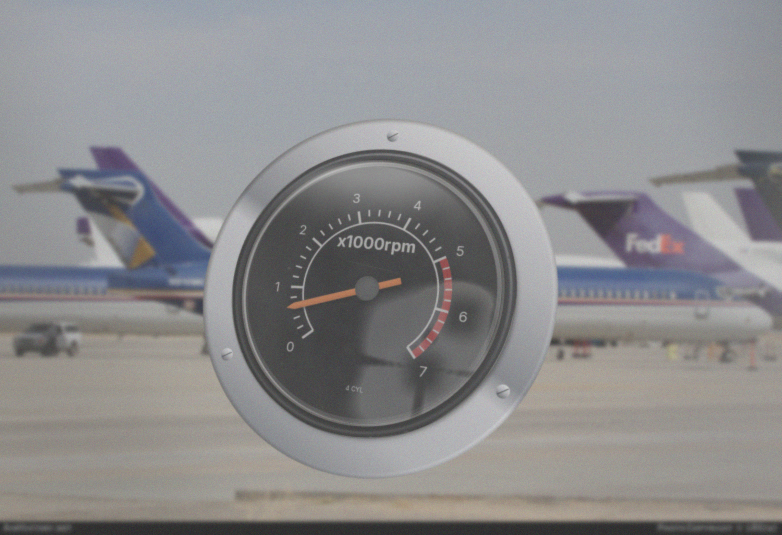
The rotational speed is value=600 unit=rpm
